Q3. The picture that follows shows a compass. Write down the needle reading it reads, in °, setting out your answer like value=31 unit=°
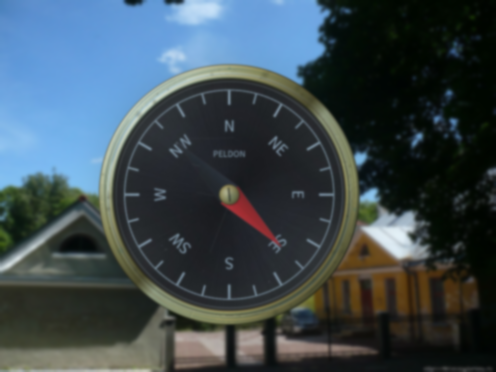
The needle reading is value=135 unit=°
